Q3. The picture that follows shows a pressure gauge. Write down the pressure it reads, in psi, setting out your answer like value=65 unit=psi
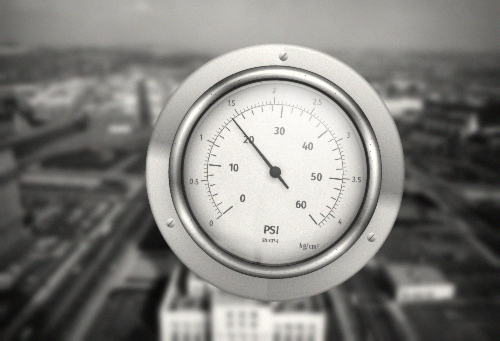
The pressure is value=20 unit=psi
